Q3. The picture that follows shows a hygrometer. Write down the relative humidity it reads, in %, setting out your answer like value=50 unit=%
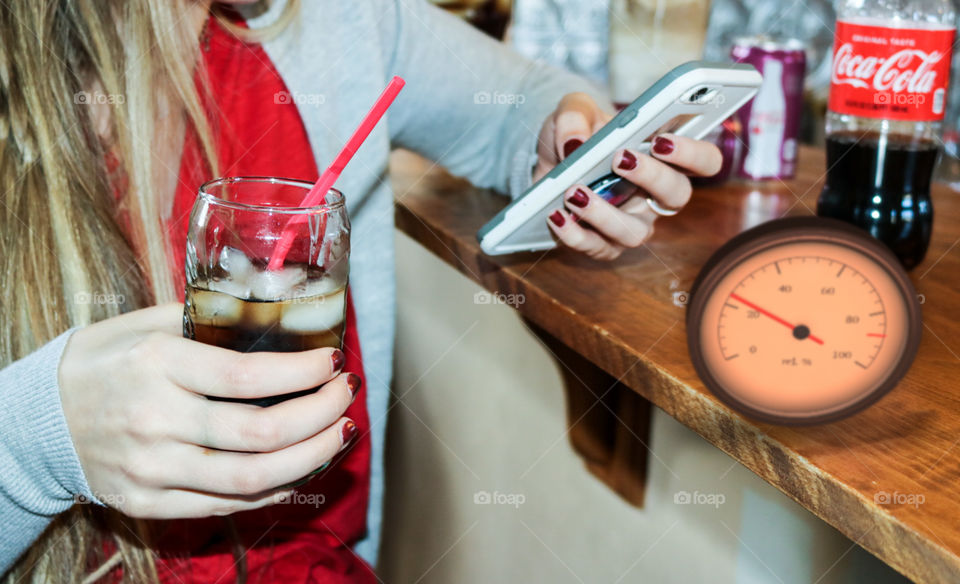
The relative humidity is value=24 unit=%
